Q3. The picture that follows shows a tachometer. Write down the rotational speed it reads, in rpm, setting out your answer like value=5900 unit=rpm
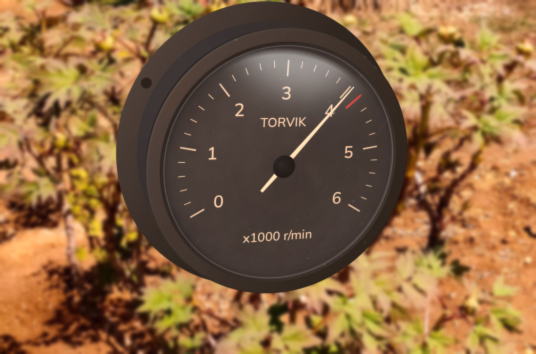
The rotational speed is value=4000 unit=rpm
